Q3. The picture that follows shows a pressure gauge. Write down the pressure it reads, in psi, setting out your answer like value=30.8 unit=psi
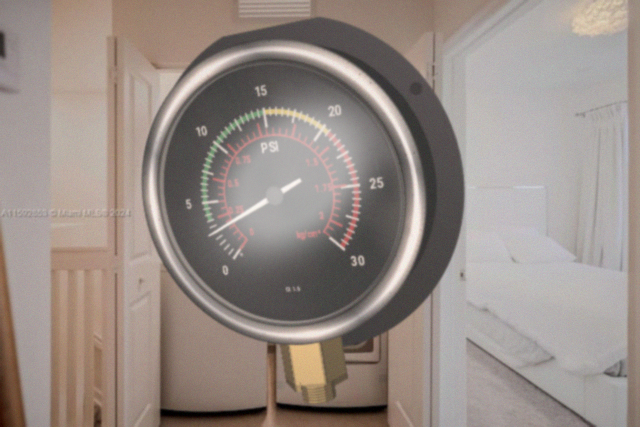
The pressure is value=2.5 unit=psi
